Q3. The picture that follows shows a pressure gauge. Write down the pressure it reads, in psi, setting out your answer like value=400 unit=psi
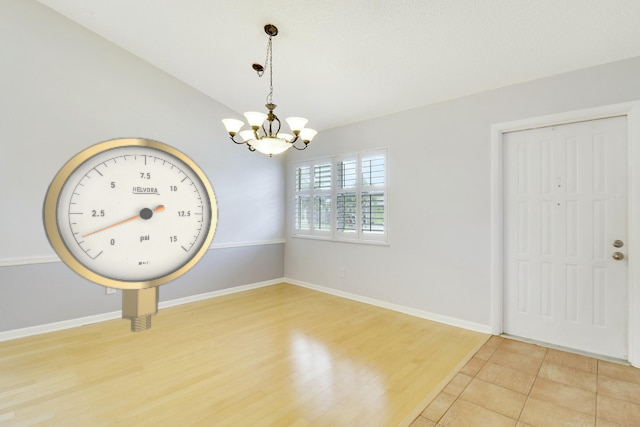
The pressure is value=1.25 unit=psi
